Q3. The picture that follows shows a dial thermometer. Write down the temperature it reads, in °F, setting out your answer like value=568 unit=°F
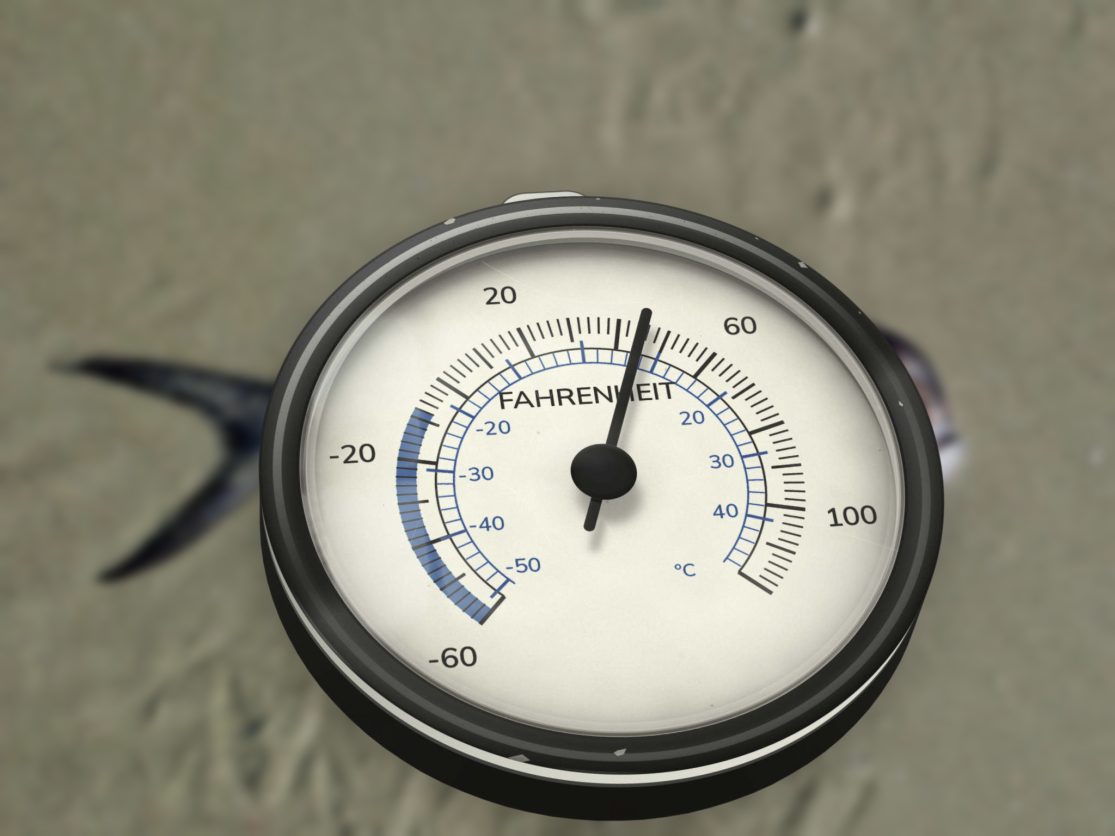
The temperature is value=45 unit=°F
